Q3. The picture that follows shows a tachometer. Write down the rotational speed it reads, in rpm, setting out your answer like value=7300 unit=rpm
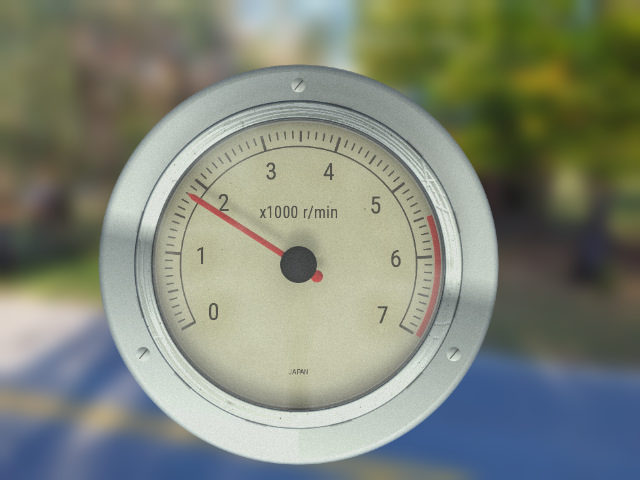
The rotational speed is value=1800 unit=rpm
